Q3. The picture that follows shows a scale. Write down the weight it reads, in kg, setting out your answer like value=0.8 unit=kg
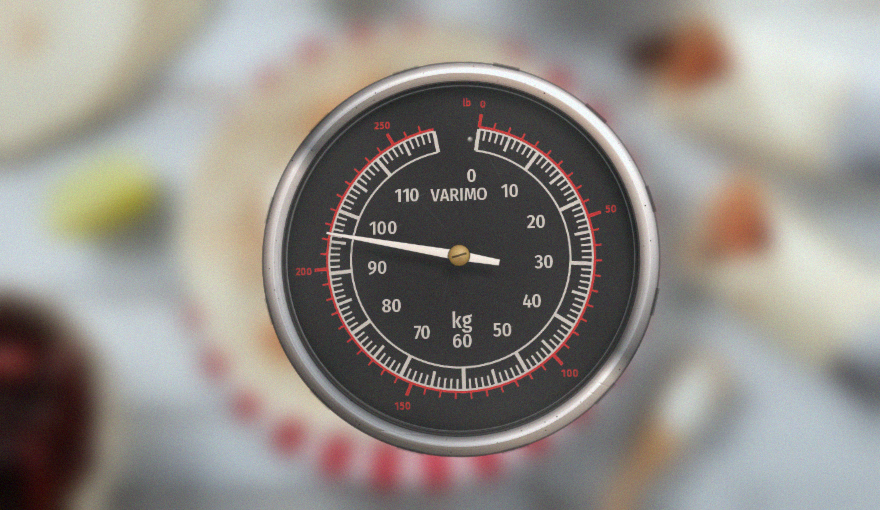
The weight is value=96 unit=kg
